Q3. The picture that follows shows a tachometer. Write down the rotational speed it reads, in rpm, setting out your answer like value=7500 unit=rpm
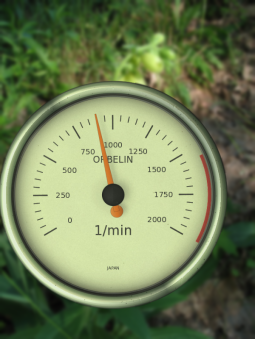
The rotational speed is value=900 unit=rpm
